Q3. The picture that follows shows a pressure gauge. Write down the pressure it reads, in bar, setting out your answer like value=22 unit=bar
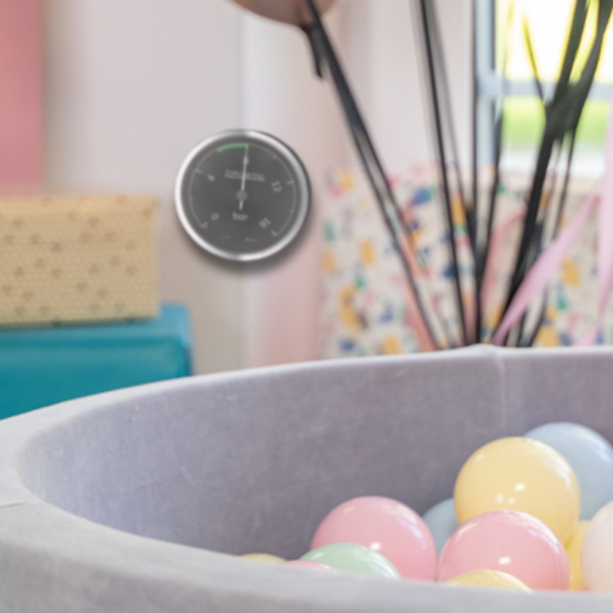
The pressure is value=8 unit=bar
